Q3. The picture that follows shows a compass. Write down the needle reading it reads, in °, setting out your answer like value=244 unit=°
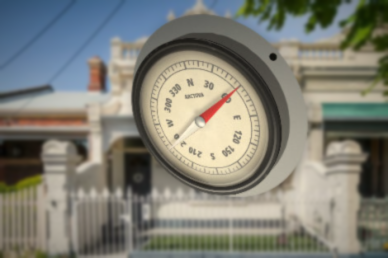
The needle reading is value=60 unit=°
